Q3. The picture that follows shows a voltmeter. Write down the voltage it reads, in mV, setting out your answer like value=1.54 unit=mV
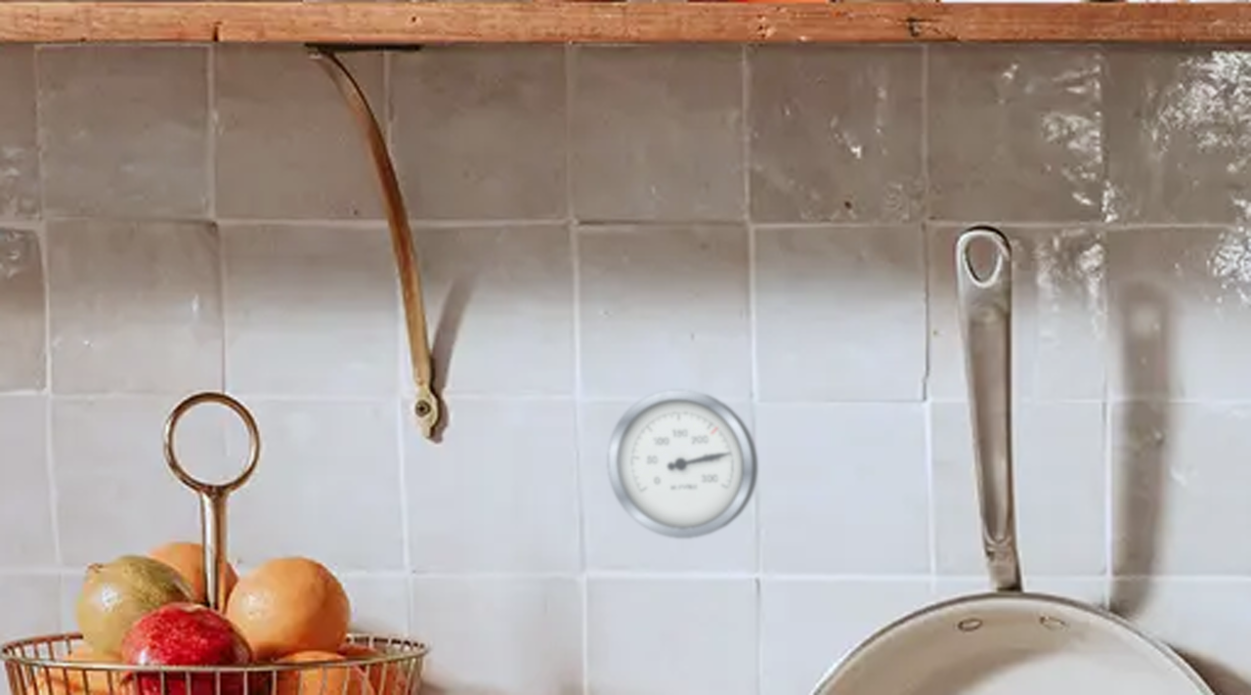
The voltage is value=250 unit=mV
